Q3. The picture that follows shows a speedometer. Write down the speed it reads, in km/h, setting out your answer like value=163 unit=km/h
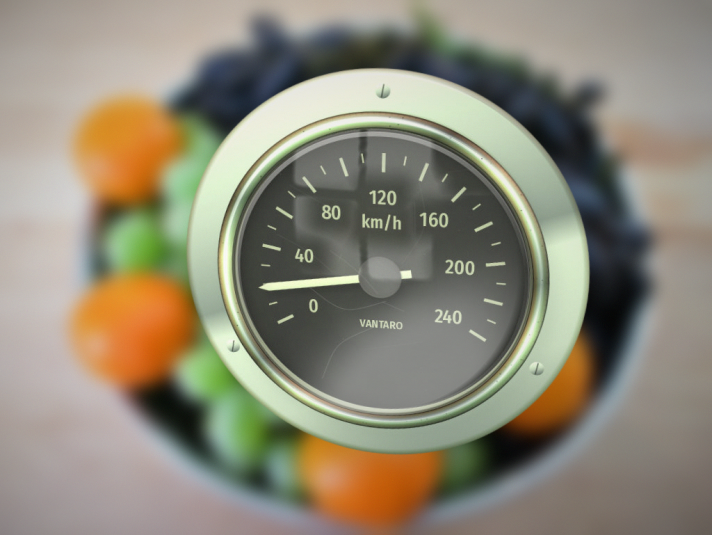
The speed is value=20 unit=km/h
